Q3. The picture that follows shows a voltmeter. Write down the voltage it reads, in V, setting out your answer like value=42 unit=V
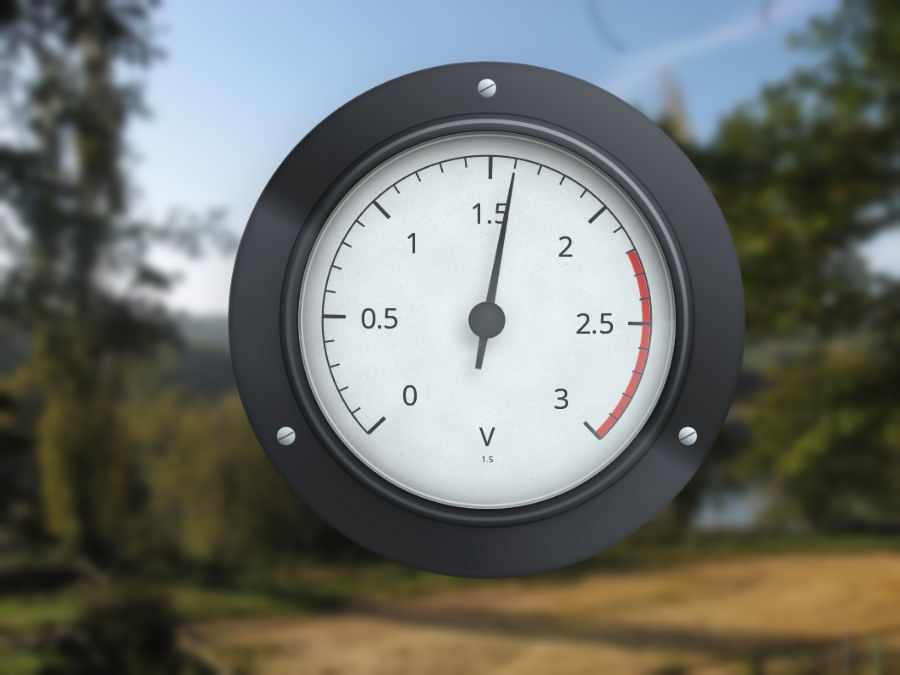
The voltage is value=1.6 unit=V
